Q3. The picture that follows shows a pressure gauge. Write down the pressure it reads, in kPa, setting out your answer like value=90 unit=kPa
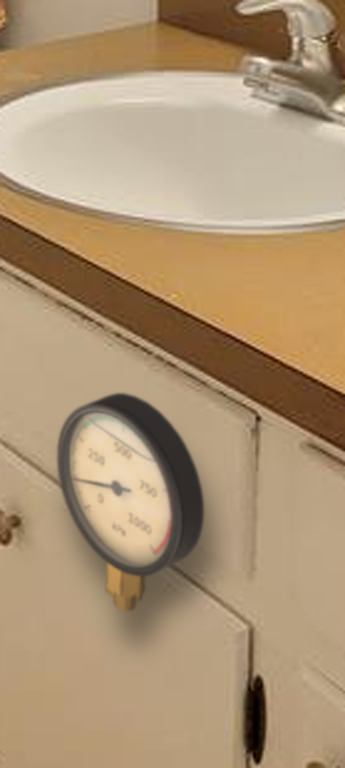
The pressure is value=100 unit=kPa
